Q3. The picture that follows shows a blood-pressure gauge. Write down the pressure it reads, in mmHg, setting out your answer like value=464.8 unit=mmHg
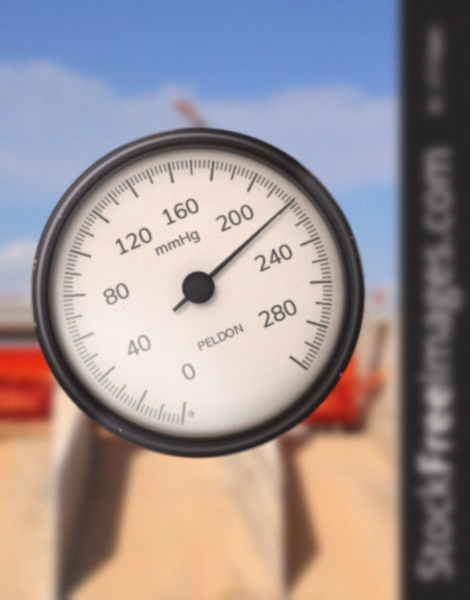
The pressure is value=220 unit=mmHg
